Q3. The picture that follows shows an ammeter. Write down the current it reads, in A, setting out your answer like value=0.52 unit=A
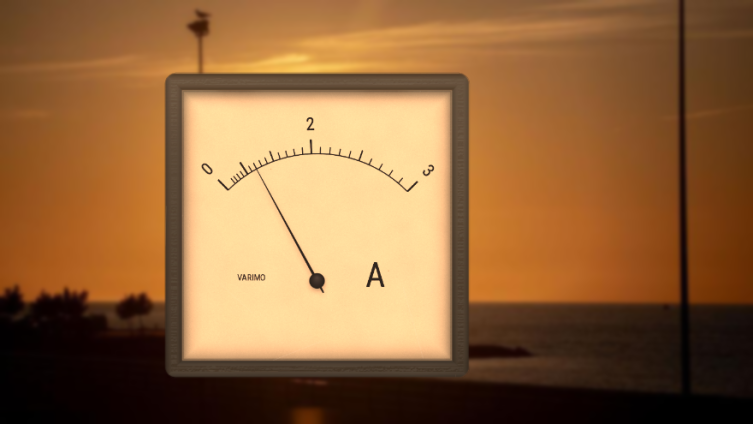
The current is value=1.2 unit=A
